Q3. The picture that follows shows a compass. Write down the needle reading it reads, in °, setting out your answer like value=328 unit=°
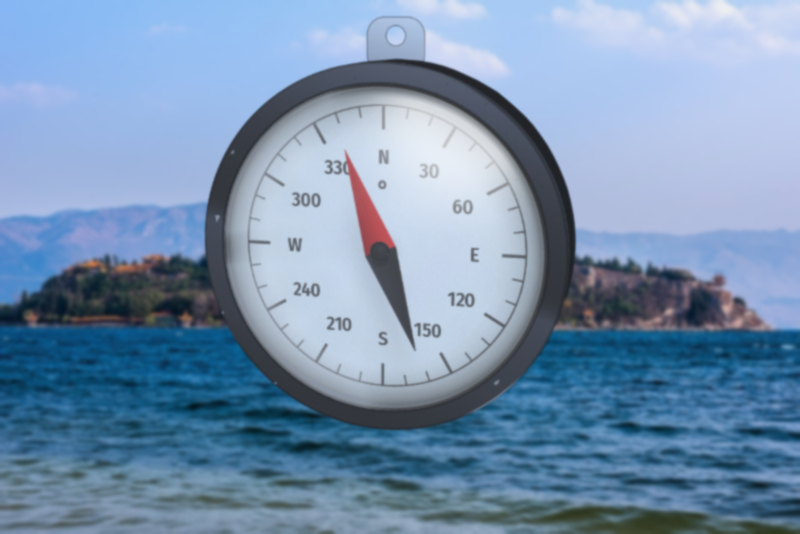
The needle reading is value=340 unit=°
